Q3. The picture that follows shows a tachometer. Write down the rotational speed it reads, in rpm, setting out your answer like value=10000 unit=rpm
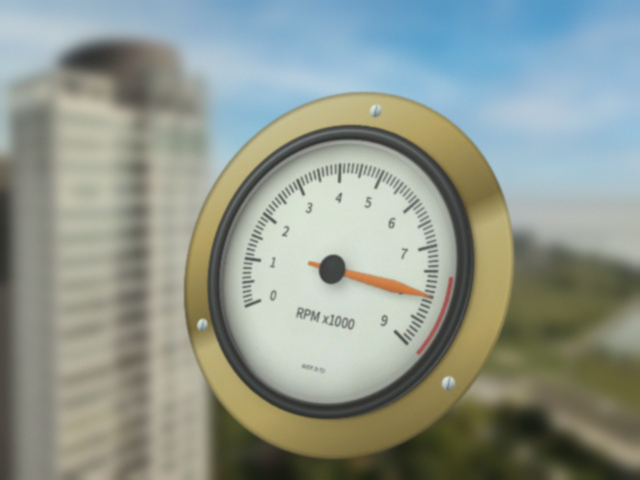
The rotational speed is value=8000 unit=rpm
